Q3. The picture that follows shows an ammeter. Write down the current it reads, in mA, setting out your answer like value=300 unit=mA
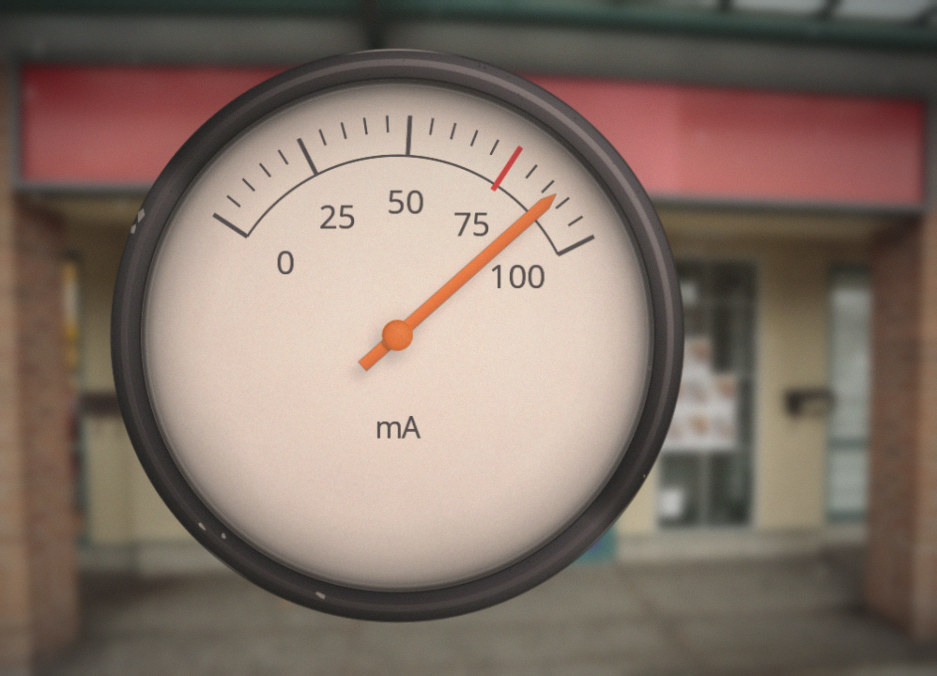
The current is value=87.5 unit=mA
